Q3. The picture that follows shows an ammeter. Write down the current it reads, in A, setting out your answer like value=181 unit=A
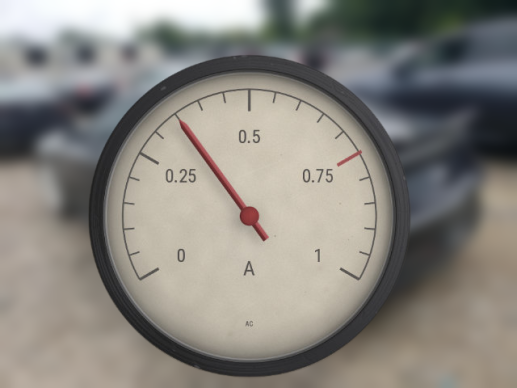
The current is value=0.35 unit=A
